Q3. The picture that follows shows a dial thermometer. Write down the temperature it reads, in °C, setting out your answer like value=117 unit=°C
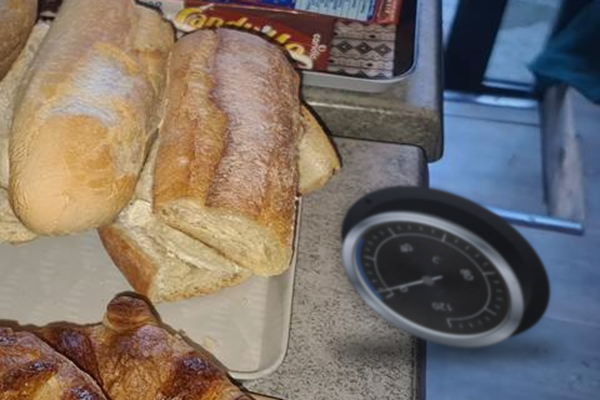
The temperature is value=4 unit=°C
